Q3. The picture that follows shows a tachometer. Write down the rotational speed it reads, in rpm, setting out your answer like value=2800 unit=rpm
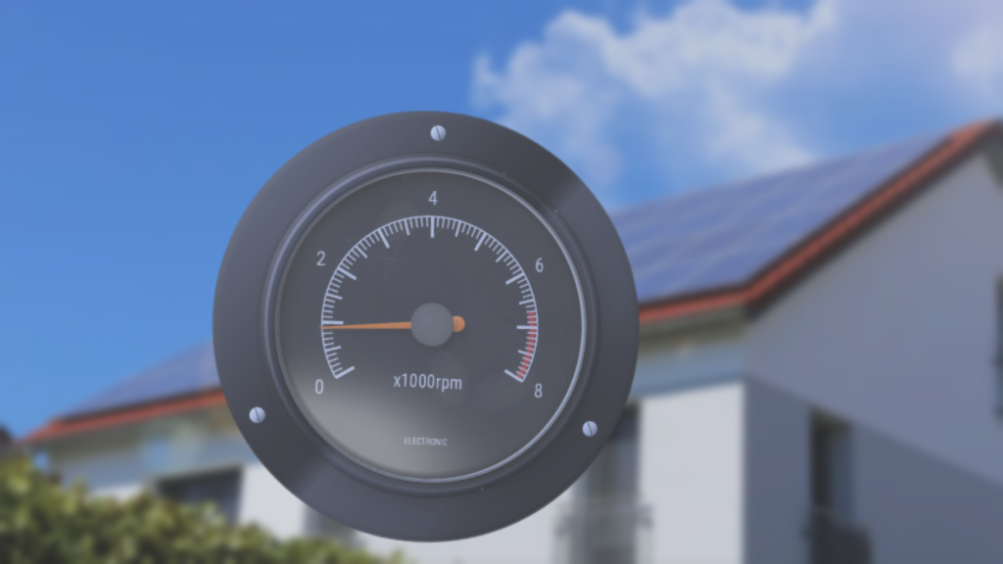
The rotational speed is value=900 unit=rpm
